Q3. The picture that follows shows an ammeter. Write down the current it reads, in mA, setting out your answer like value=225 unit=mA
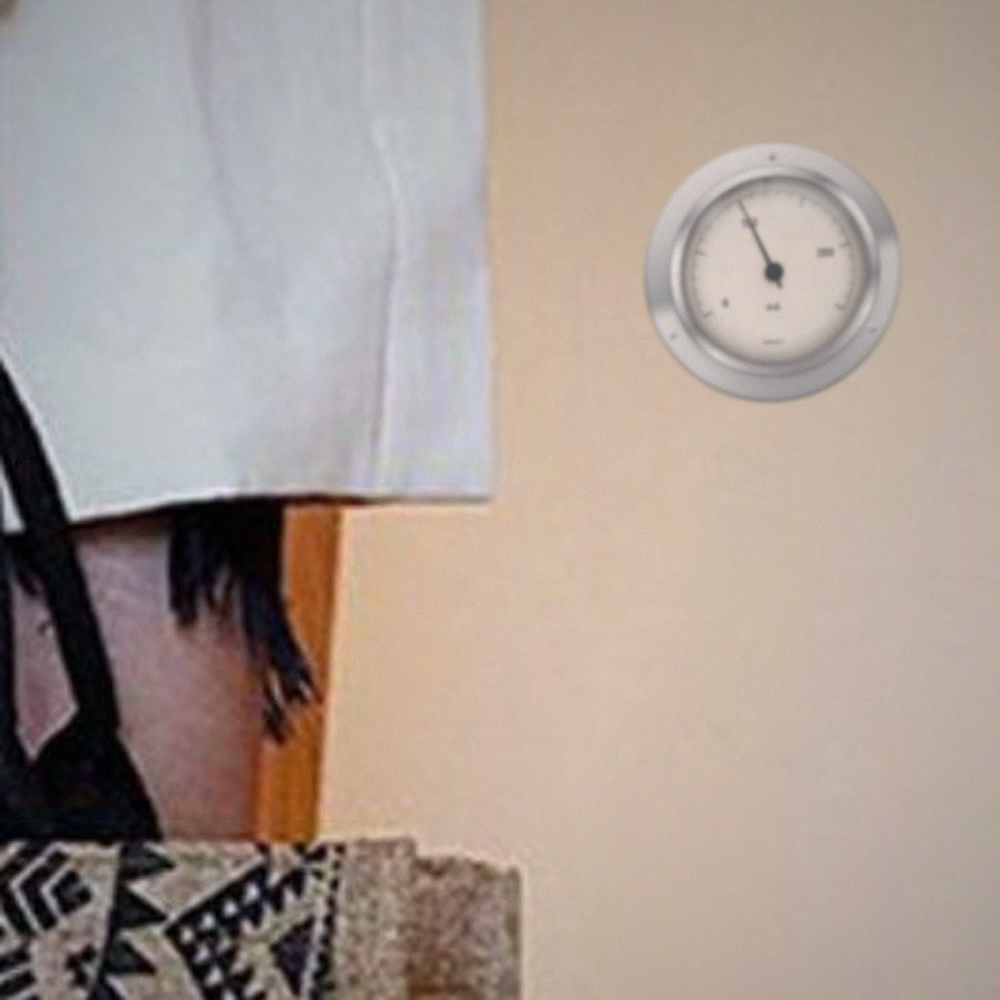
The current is value=100 unit=mA
